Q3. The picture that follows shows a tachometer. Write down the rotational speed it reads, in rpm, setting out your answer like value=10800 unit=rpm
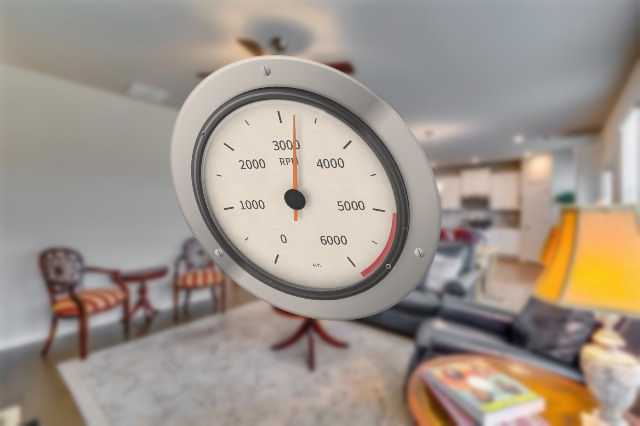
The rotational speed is value=3250 unit=rpm
